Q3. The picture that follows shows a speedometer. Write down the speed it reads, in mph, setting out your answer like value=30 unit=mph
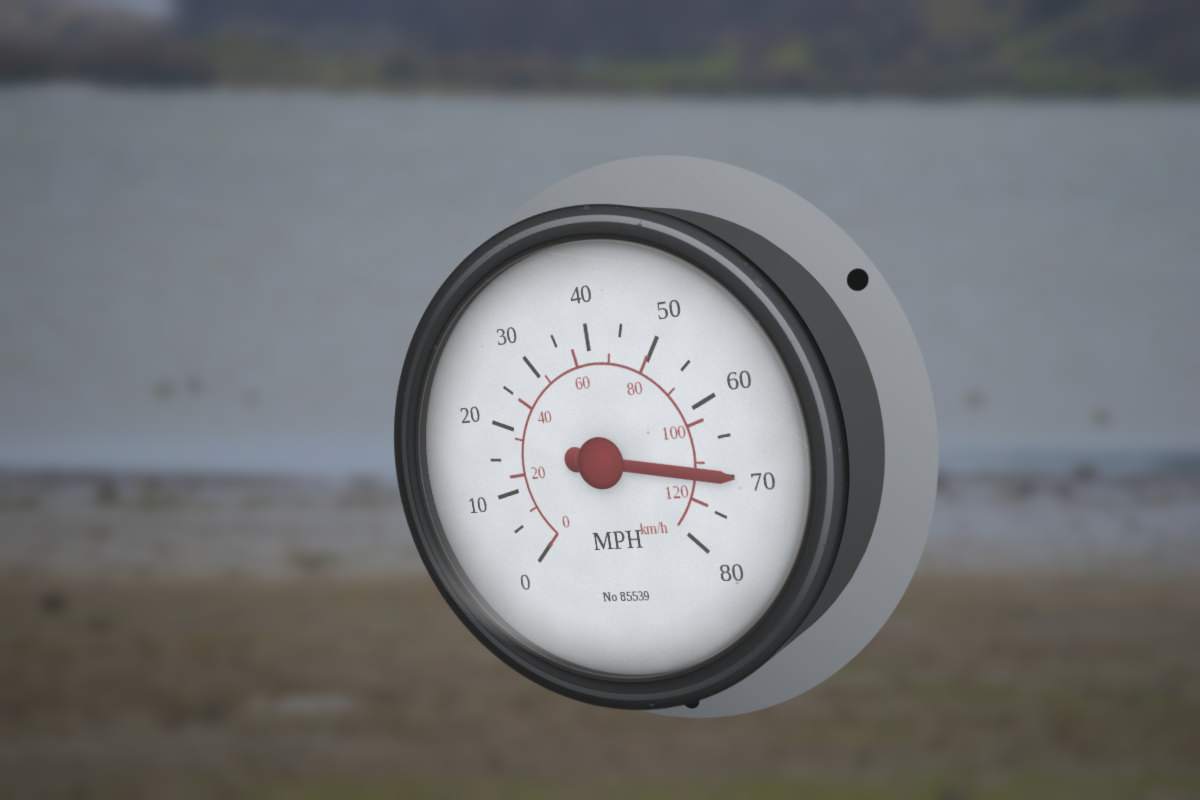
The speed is value=70 unit=mph
